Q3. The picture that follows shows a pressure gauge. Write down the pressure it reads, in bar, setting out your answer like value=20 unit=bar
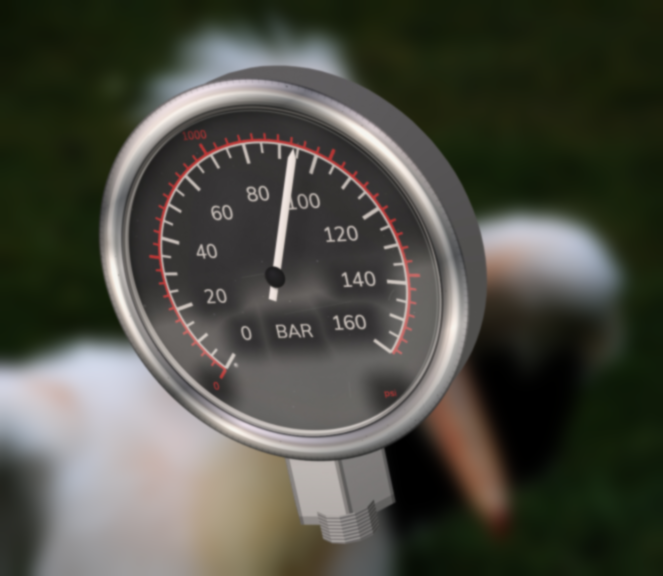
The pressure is value=95 unit=bar
